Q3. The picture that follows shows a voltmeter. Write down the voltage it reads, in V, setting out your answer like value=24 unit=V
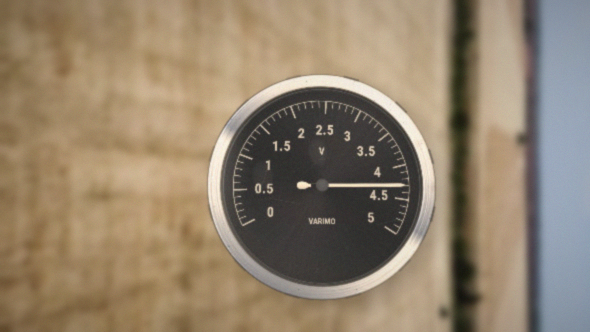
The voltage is value=4.3 unit=V
